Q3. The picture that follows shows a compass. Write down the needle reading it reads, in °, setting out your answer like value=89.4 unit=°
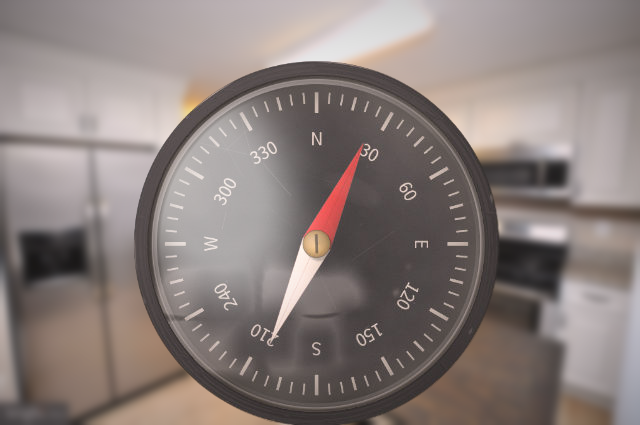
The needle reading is value=25 unit=°
